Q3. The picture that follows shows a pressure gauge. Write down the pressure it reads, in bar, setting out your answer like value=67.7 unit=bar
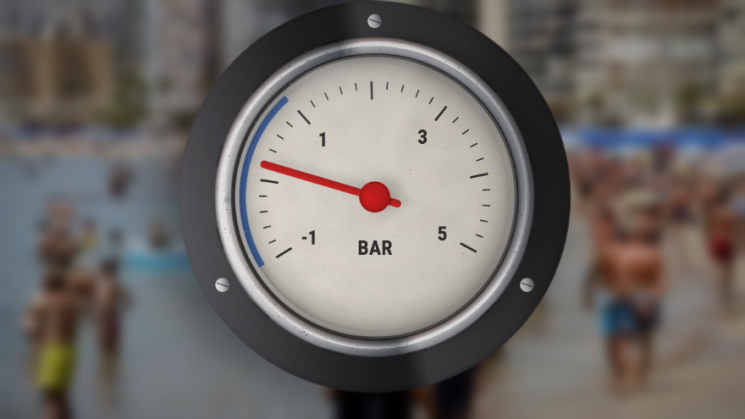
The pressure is value=0.2 unit=bar
